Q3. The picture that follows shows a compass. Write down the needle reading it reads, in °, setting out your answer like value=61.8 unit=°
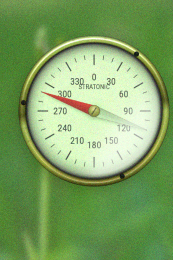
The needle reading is value=290 unit=°
